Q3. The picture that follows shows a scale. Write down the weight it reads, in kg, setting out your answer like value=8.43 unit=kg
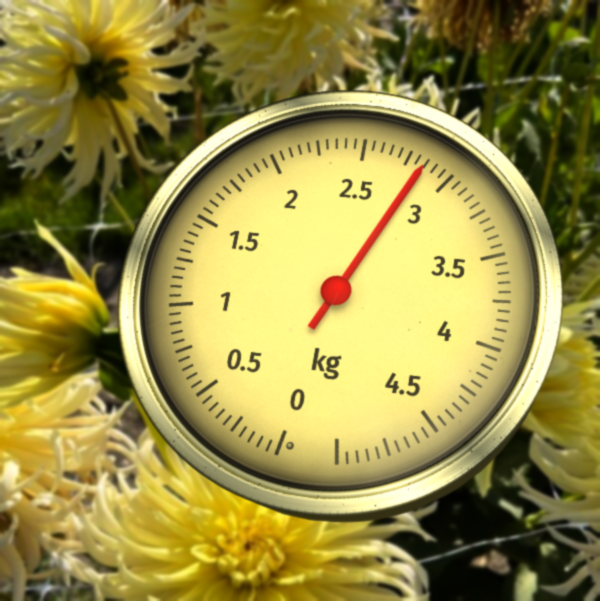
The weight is value=2.85 unit=kg
